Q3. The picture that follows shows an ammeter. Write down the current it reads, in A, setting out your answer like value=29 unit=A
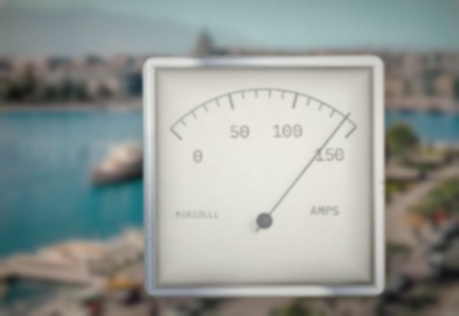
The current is value=140 unit=A
